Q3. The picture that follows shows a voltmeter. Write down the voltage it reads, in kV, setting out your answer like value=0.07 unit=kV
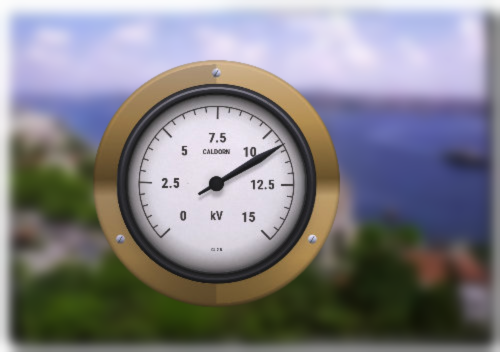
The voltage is value=10.75 unit=kV
